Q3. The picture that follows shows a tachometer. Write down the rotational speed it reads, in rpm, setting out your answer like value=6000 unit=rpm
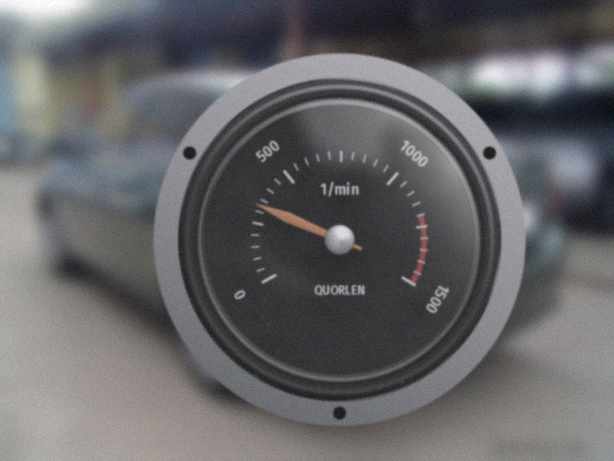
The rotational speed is value=325 unit=rpm
